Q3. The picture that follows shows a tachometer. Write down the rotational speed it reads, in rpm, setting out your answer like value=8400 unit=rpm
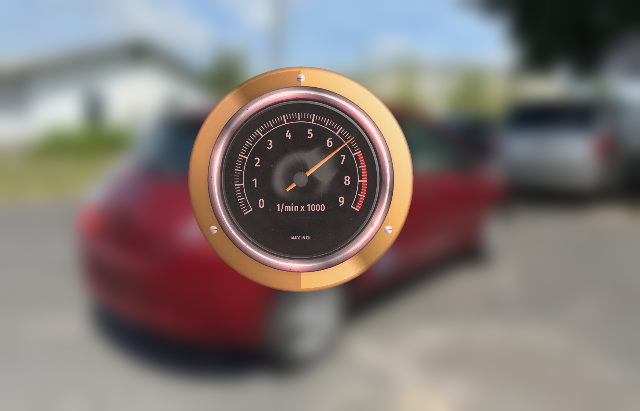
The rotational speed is value=6500 unit=rpm
